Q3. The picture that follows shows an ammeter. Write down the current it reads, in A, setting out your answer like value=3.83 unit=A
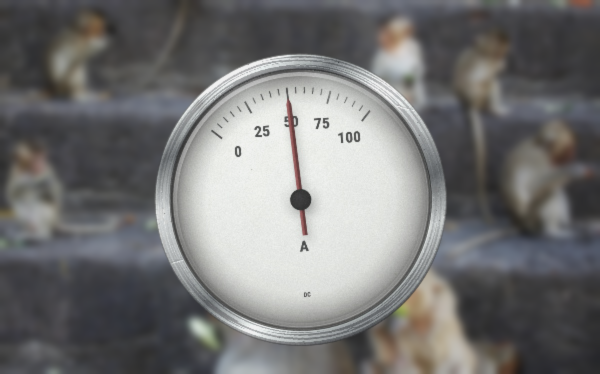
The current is value=50 unit=A
